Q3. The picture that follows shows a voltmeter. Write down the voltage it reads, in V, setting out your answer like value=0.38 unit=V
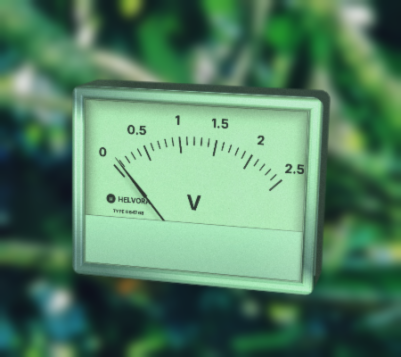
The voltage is value=0.1 unit=V
